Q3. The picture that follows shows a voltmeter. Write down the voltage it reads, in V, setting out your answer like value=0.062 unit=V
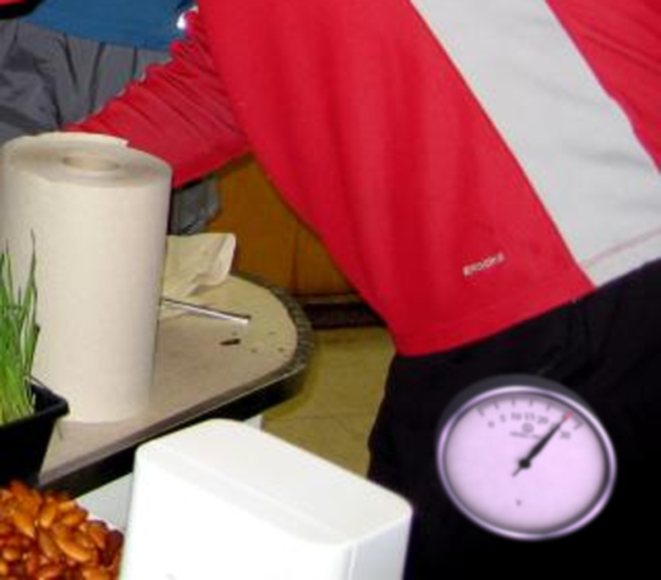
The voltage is value=25 unit=V
